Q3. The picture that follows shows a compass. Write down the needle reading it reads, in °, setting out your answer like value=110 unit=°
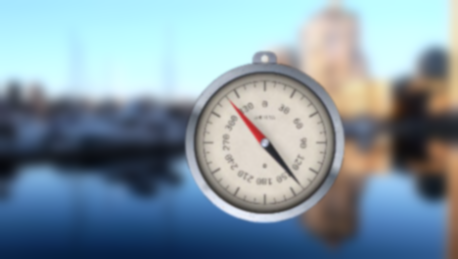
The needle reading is value=320 unit=°
